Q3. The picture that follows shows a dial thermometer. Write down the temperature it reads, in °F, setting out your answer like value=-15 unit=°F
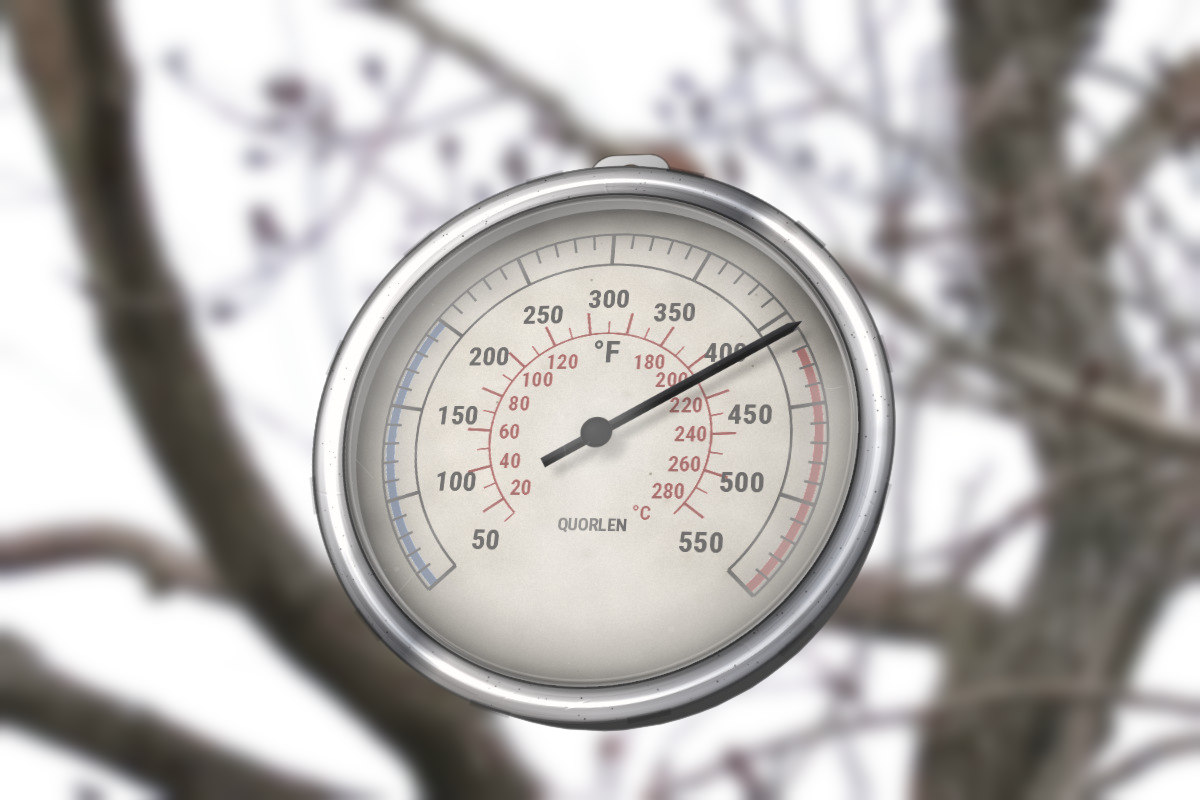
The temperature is value=410 unit=°F
